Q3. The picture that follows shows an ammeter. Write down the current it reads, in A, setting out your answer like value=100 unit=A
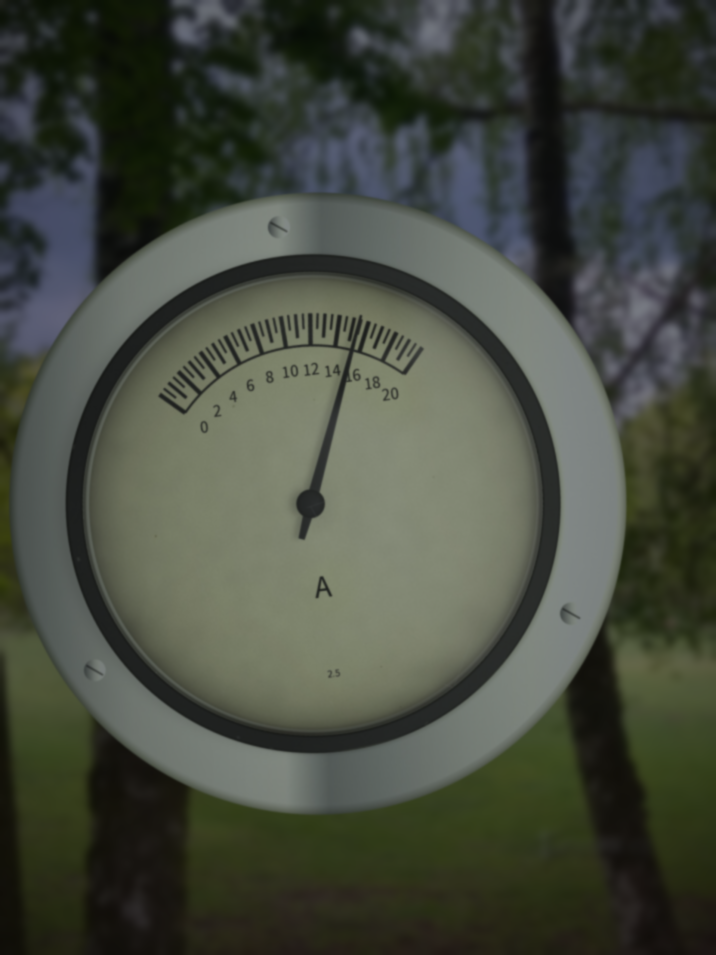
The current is value=15.5 unit=A
